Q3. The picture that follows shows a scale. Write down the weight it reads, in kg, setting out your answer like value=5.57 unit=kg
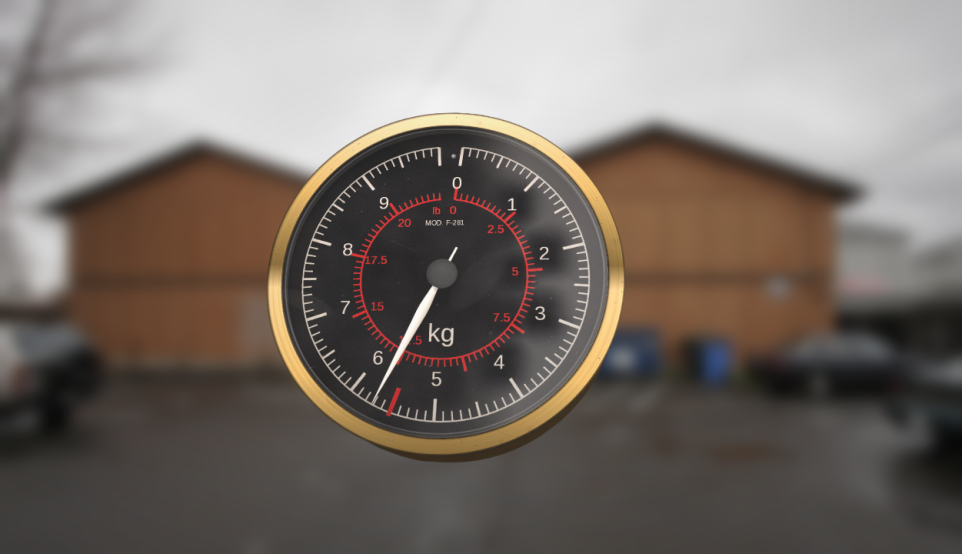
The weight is value=5.7 unit=kg
